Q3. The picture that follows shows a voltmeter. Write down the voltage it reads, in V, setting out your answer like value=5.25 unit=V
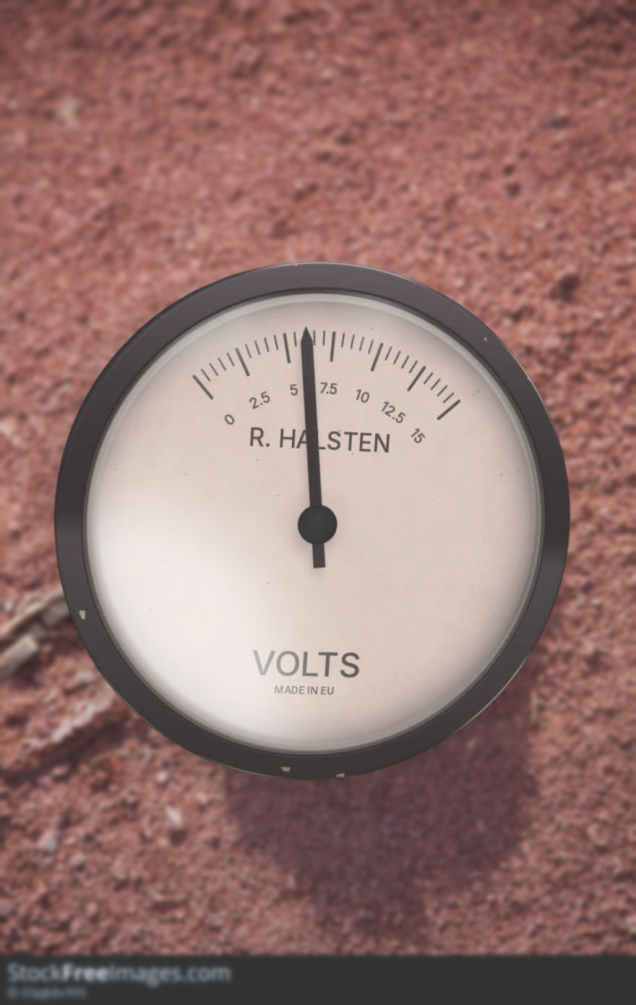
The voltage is value=6 unit=V
